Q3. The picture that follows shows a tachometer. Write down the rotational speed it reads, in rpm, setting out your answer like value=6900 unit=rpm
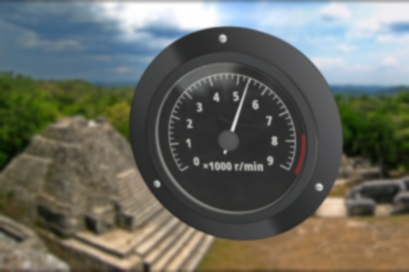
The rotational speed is value=5400 unit=rpm
